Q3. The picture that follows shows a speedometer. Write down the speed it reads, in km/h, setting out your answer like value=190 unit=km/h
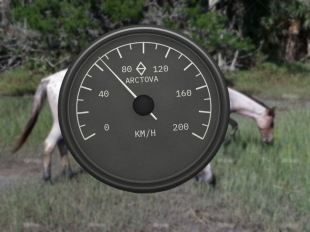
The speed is value=65 unit=km/h
